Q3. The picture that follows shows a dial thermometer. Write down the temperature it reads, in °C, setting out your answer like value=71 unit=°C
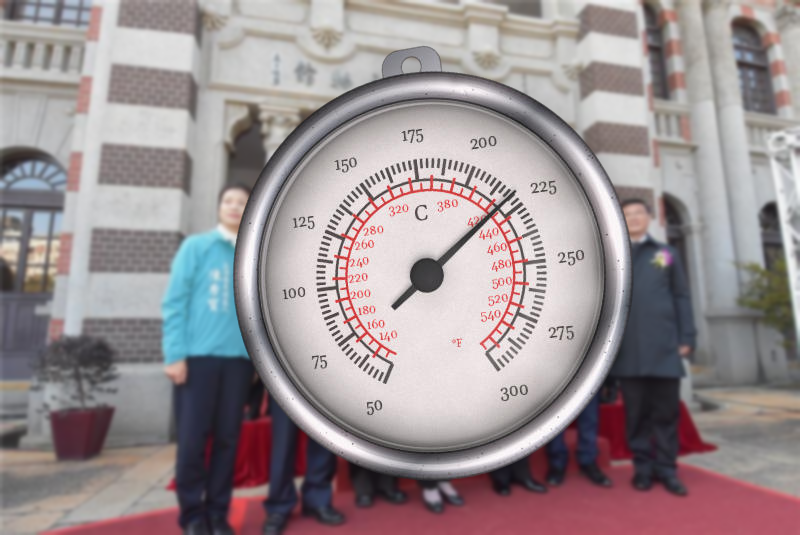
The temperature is value=220 unit=°C
